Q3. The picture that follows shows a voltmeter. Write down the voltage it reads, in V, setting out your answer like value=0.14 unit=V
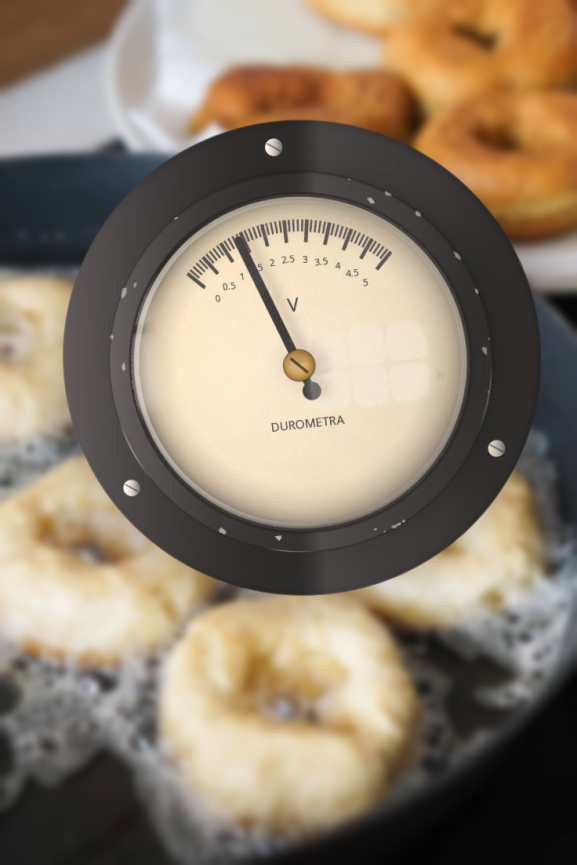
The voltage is value=1.4 unit=V
